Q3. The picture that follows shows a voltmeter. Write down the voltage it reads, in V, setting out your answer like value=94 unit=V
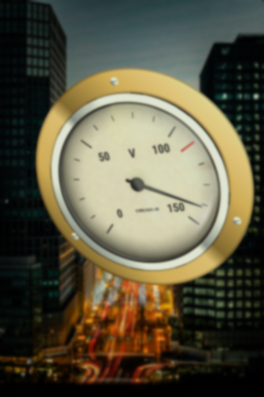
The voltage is value=140 unit=V
